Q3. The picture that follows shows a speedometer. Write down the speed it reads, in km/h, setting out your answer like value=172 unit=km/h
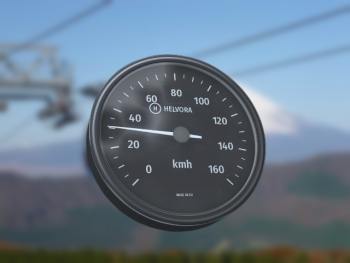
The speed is value=30 unit=km/h
